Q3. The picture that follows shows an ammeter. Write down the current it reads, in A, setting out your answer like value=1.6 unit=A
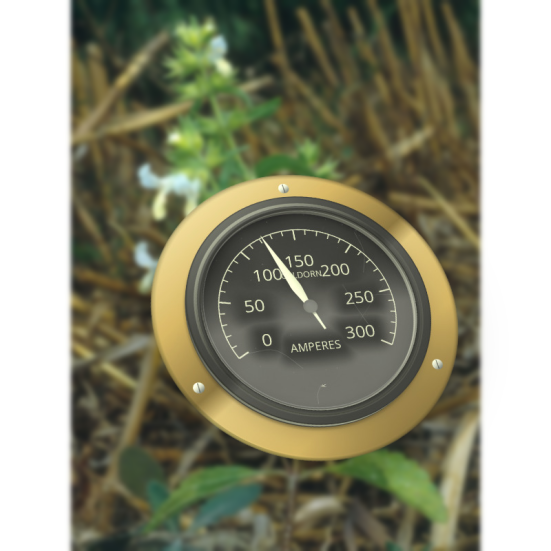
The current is value=120 unit=A
